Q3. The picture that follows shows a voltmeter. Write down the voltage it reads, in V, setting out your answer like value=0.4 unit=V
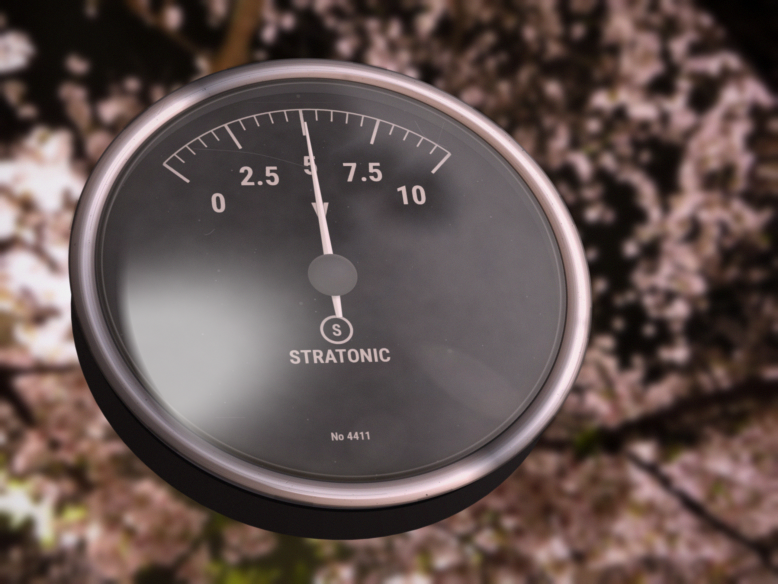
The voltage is value=5 unit=V
